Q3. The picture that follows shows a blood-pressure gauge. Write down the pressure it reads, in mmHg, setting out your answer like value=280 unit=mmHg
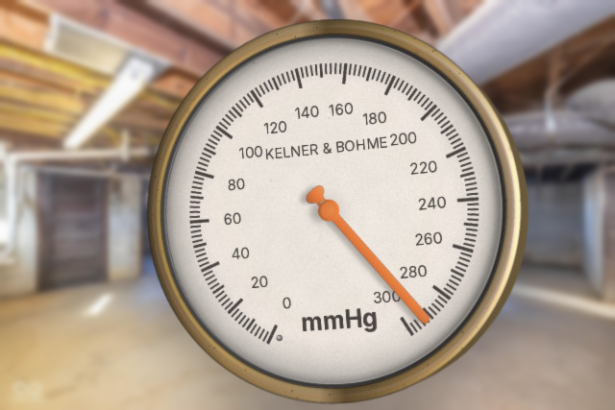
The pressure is value=292 unit=mmHg
